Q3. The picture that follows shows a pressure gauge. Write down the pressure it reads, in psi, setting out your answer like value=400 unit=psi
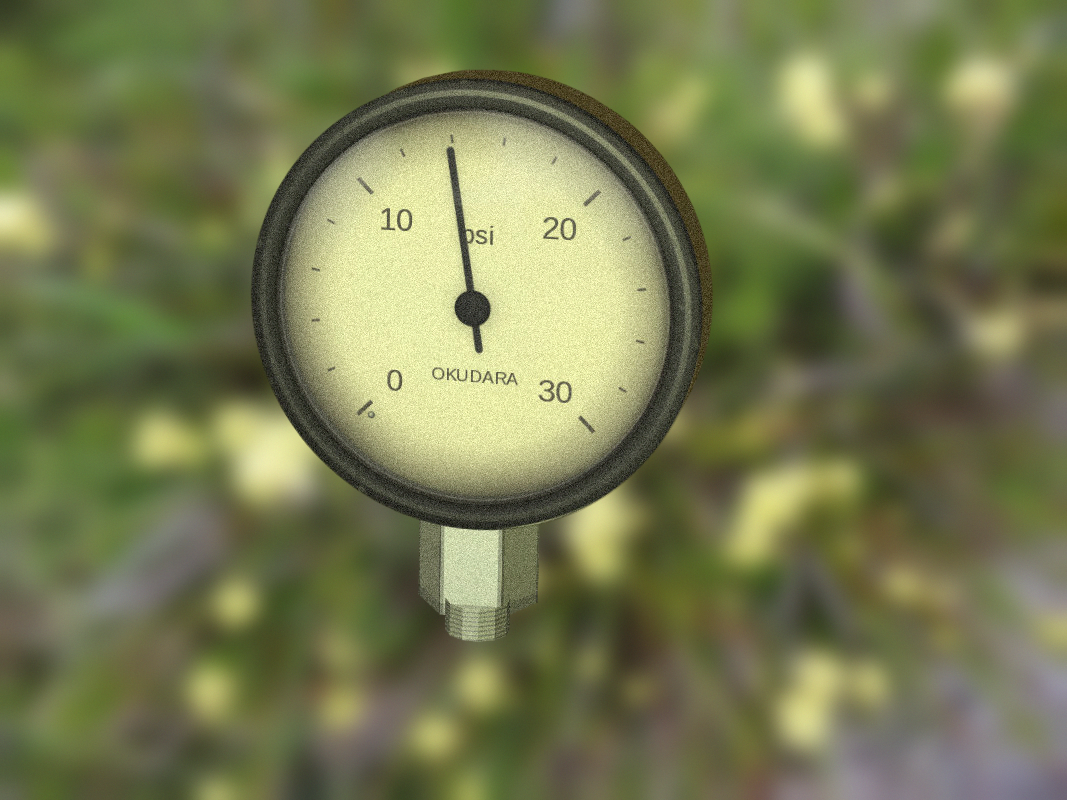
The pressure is value=14 unit=psi
